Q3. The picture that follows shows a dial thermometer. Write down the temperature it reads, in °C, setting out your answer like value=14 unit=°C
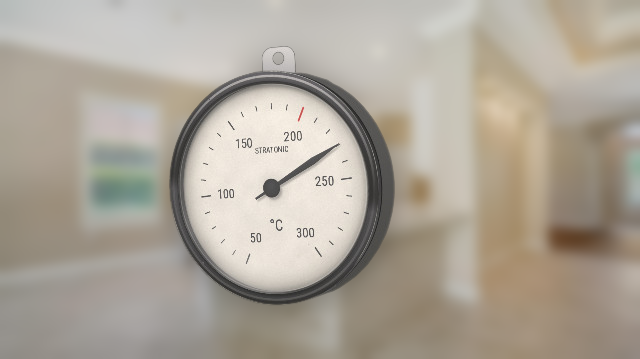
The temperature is value=230 unit=°C
